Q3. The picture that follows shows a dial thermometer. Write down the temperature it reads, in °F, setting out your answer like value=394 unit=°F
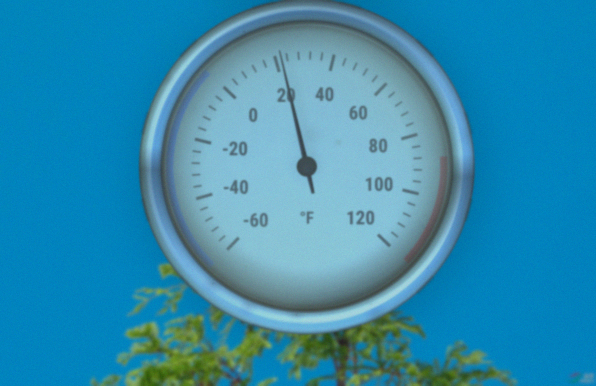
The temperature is value=22 unit=°F
